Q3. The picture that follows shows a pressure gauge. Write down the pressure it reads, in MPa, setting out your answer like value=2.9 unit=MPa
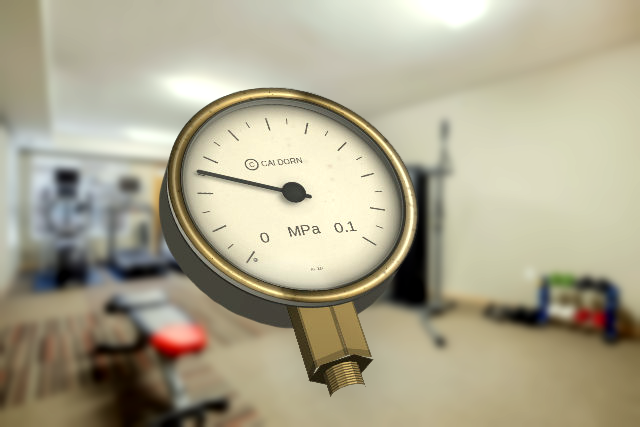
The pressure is value=0.025 unit=MPa
